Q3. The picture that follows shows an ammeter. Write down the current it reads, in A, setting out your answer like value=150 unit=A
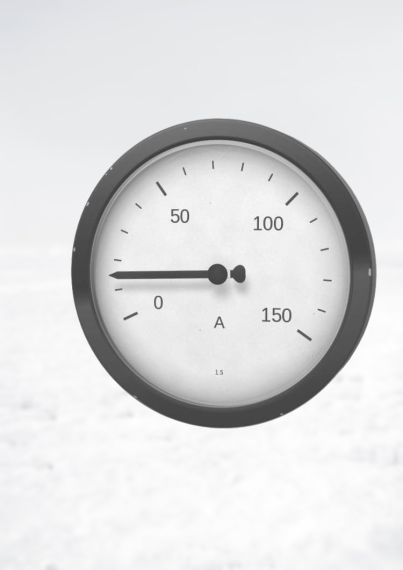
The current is value=15 unit=A
